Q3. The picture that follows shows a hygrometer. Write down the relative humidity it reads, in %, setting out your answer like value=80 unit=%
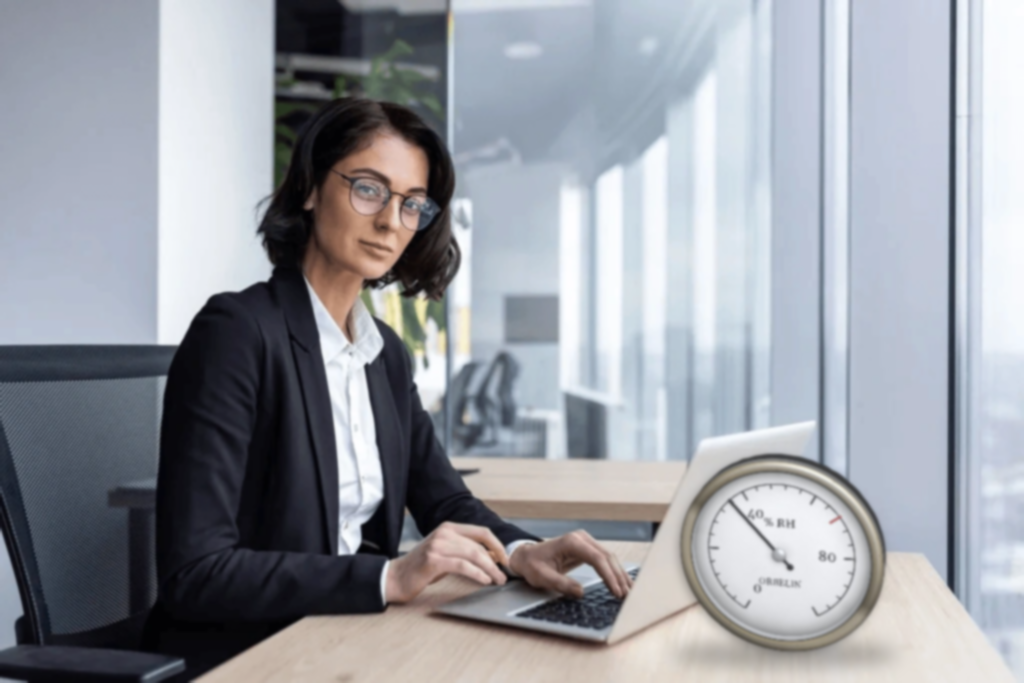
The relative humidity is value=36 unit=%
